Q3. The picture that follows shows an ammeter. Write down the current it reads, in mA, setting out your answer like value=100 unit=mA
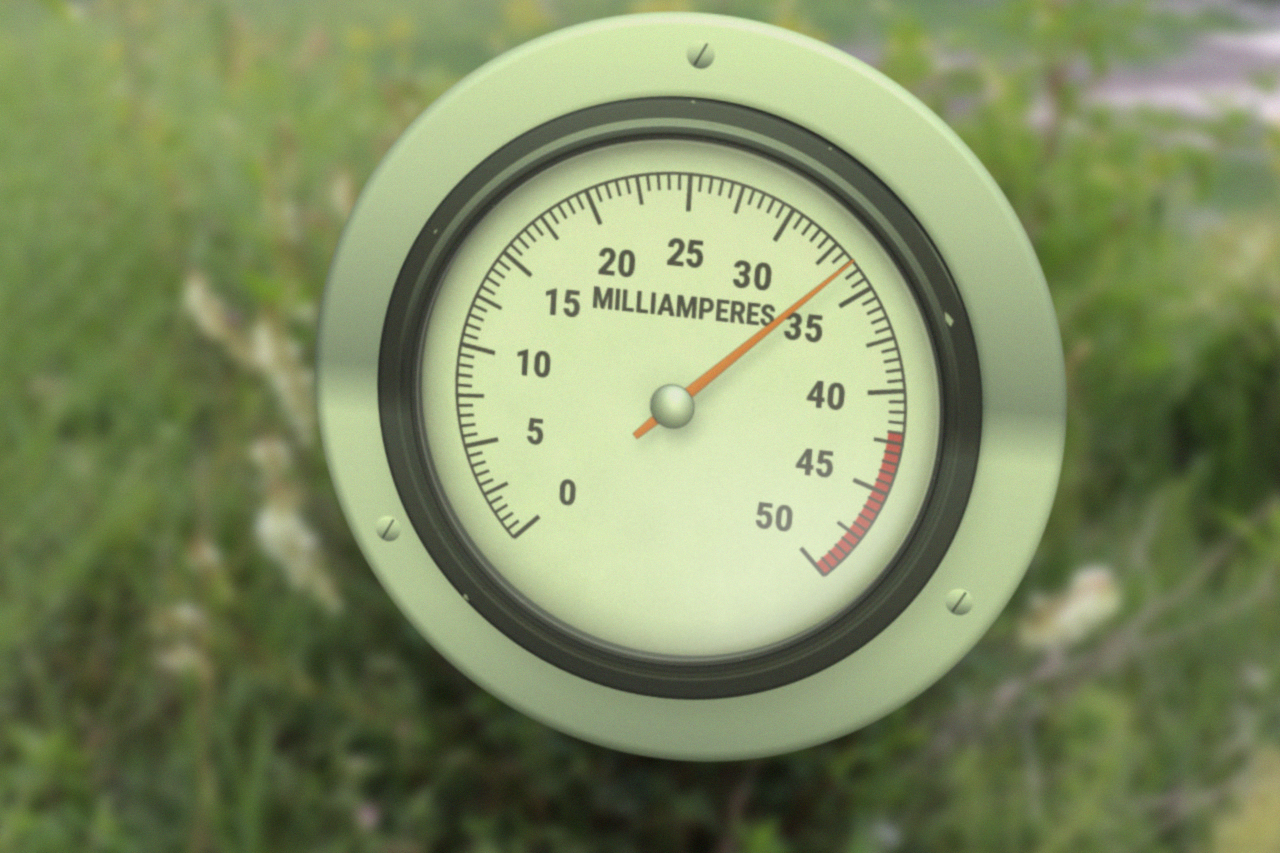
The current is value=33.5 unit=mA
